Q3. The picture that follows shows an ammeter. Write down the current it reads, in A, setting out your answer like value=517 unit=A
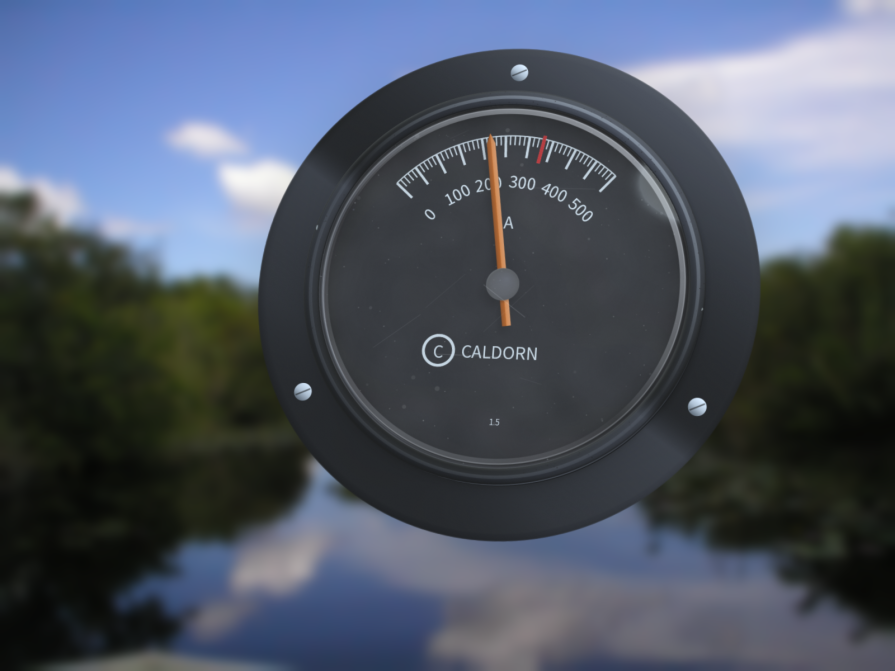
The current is value=220 unit=A
